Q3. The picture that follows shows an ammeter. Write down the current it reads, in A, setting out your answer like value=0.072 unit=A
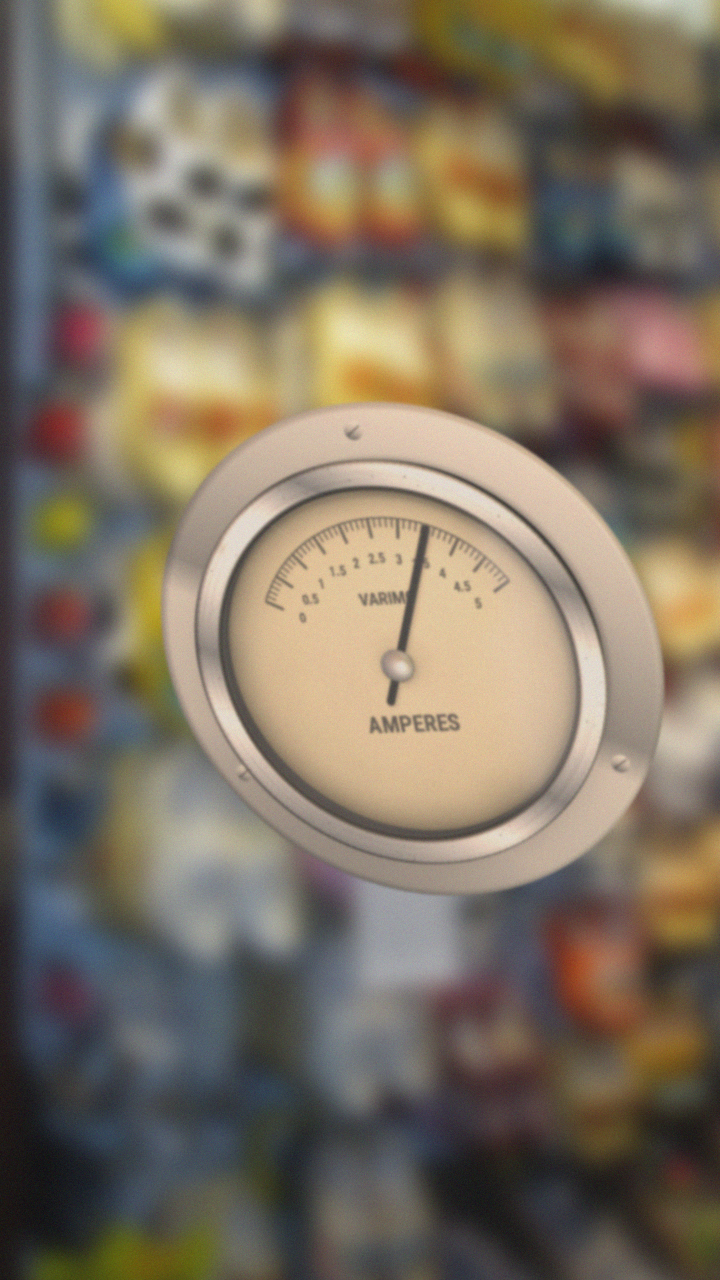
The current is value=3.5 unit=A
